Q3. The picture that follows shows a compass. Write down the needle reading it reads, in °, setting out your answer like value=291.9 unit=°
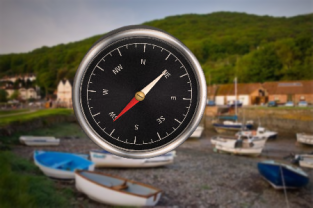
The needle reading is value=220 unit=°
